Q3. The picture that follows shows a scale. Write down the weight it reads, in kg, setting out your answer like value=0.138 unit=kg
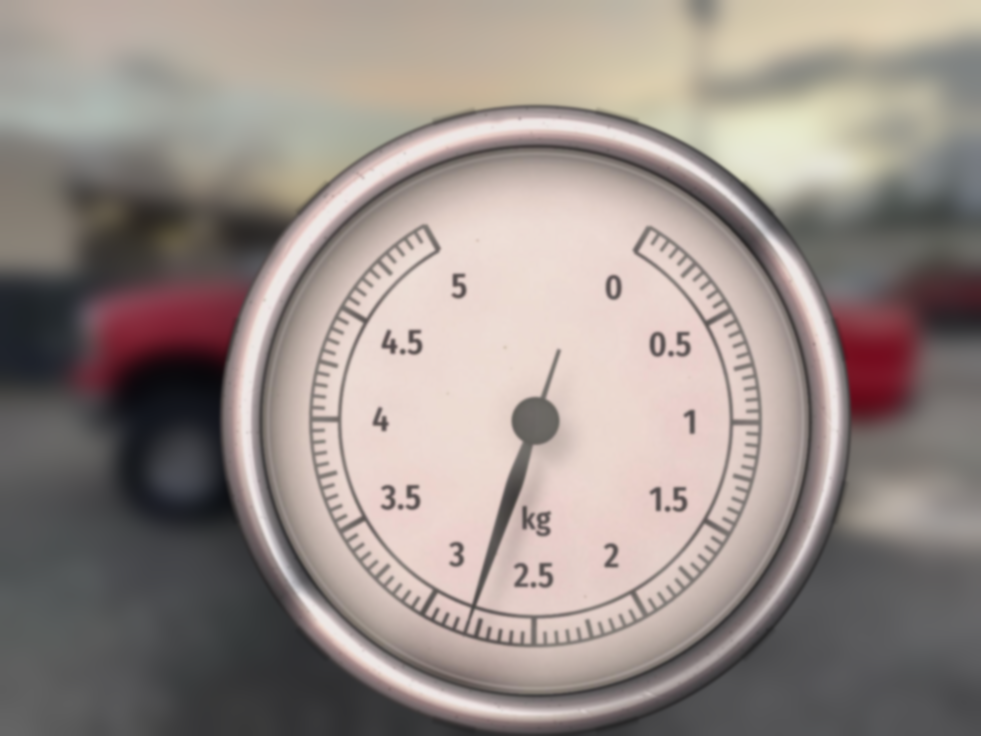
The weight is value=2.8 unit=kg
